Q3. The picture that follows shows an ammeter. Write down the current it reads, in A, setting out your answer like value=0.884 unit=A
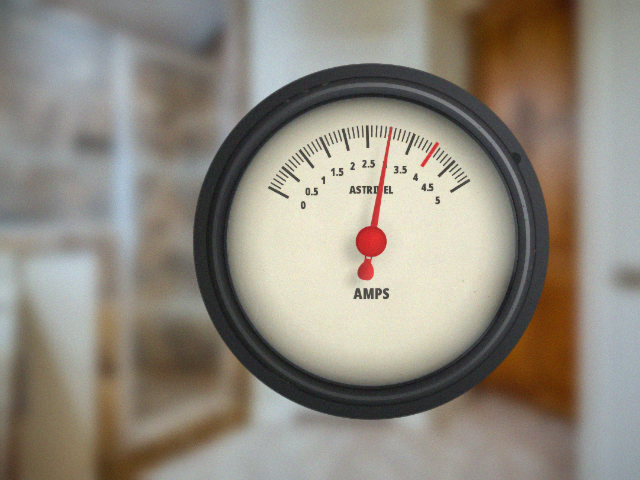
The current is value=3 unit=A
